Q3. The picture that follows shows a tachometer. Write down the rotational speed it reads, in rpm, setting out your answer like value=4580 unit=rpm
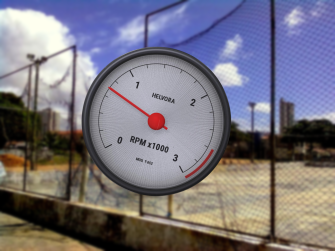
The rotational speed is value=700 unit=rpm
